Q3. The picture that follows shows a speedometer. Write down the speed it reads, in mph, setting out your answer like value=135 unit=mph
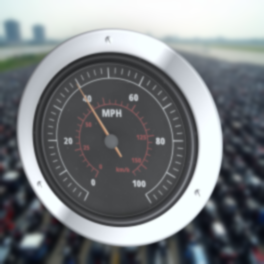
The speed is value=40 unit=mph
